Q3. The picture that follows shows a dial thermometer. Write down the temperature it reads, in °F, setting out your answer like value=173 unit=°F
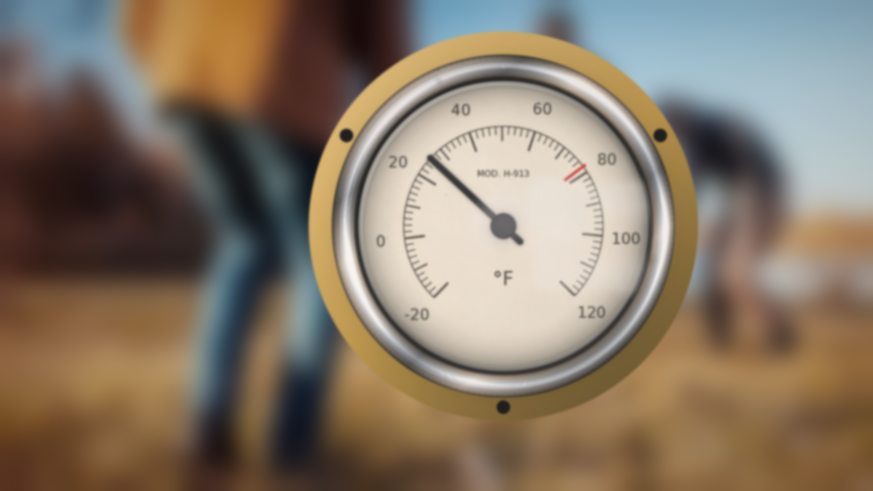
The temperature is value=26 unit=°F
